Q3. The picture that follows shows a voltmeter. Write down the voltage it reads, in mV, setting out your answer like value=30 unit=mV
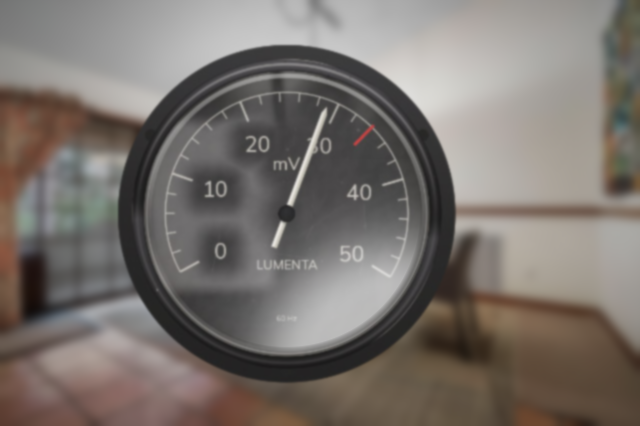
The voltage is value=29 unit=mV
